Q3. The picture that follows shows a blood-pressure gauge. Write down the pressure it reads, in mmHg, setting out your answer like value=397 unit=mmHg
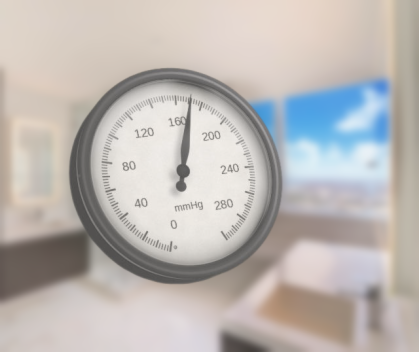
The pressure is value=170 unit=mmHg
